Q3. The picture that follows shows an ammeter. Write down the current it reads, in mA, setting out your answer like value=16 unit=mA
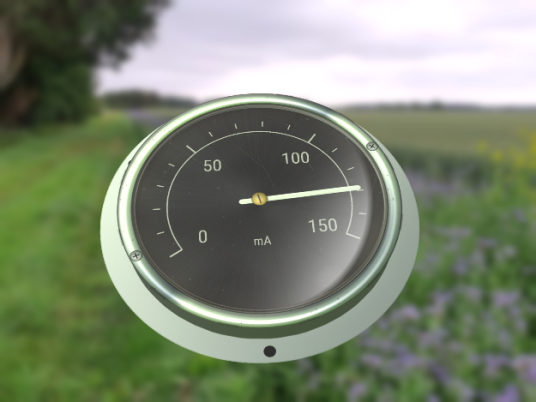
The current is value=130 unit=mA
